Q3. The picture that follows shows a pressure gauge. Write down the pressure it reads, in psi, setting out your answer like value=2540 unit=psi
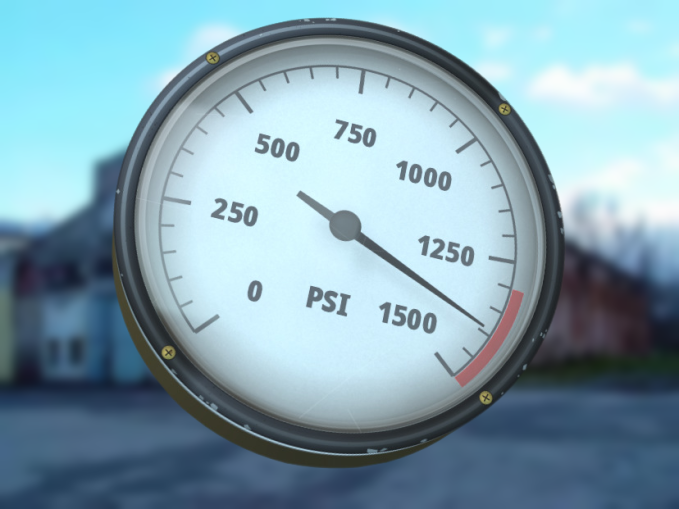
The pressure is value=1400 unit=psi
